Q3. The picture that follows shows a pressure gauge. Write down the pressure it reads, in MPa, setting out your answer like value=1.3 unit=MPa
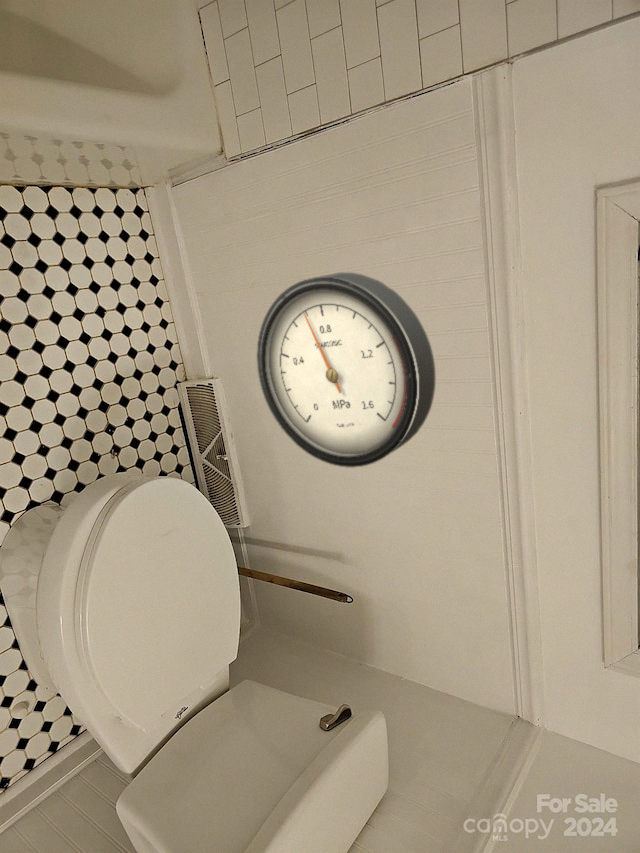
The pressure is value=0.7 unit=MPa
